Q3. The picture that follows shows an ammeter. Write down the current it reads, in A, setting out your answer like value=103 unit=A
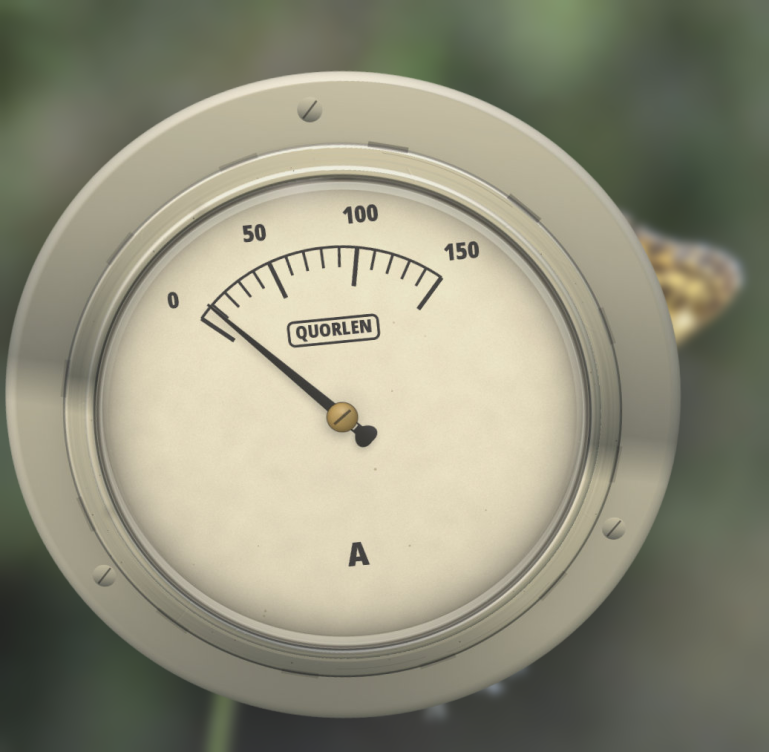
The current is value=10 unit=A
